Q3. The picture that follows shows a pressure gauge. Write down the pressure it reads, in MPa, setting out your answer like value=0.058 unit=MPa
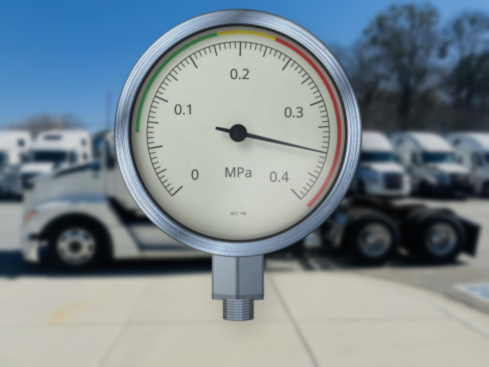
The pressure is value=0.35 unit=MPa
